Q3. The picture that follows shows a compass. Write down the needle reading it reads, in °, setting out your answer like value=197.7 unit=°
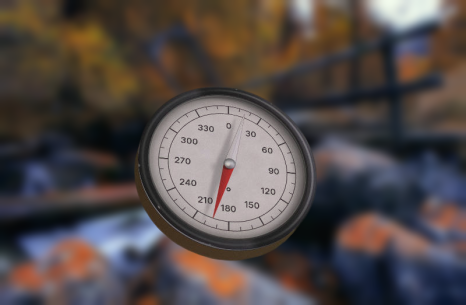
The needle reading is value=195 unit=°
